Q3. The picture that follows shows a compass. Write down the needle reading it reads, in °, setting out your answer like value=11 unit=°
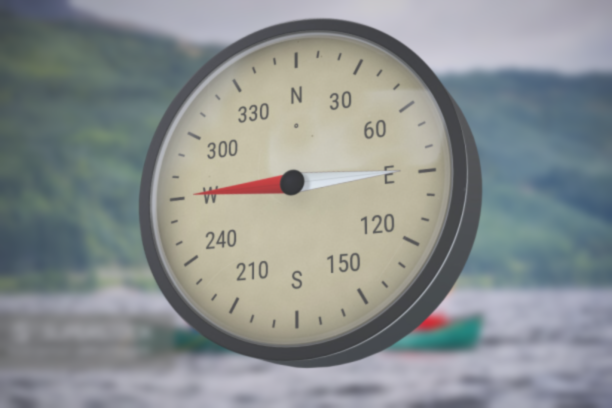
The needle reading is value=270 unit=°
